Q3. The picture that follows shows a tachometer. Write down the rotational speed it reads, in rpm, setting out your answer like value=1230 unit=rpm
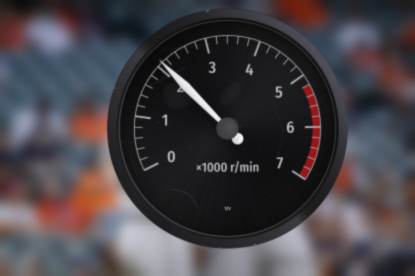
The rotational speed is value=2100 unit=rpm
